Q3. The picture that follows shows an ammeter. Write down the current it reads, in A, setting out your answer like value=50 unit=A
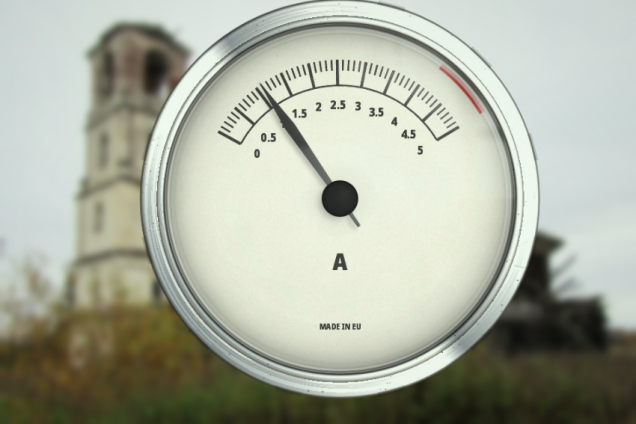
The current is value=1.1 unit=A
